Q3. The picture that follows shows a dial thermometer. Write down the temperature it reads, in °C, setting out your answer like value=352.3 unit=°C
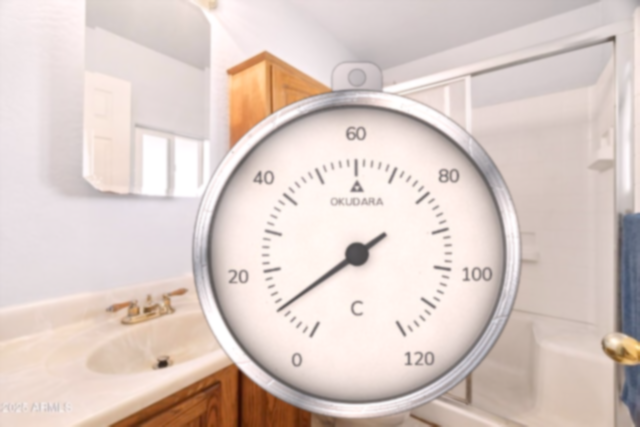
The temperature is value=10 unit=°C
